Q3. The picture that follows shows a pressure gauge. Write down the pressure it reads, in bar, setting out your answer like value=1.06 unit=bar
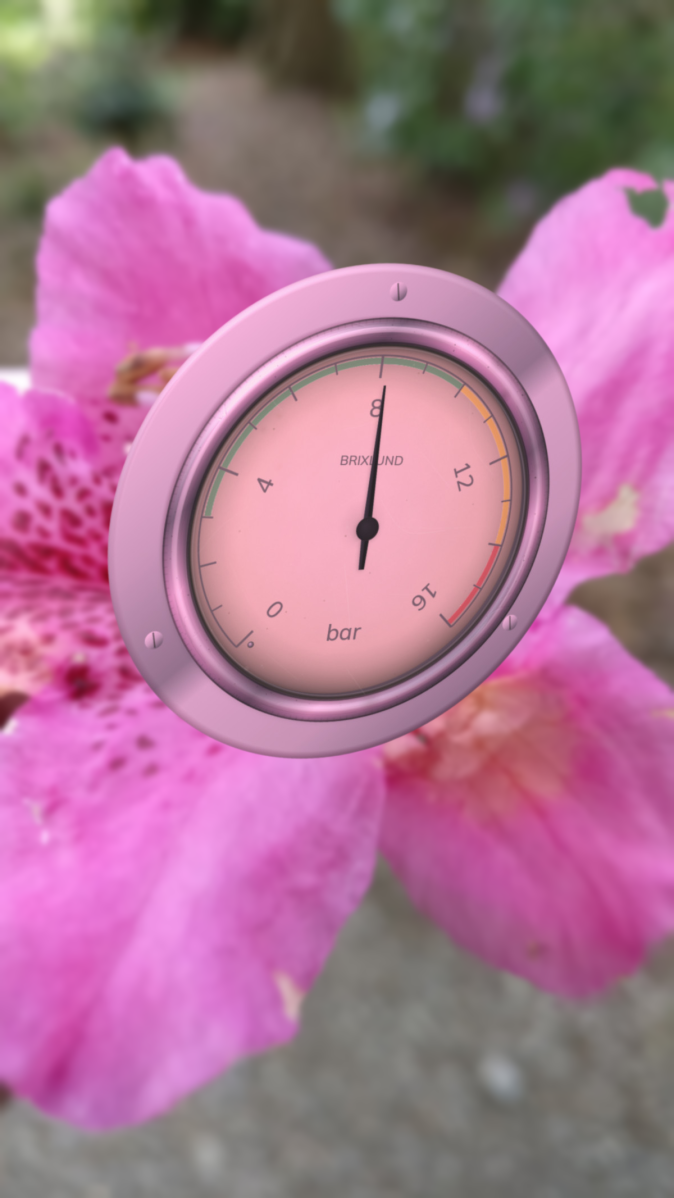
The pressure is value=8 unit=bar
